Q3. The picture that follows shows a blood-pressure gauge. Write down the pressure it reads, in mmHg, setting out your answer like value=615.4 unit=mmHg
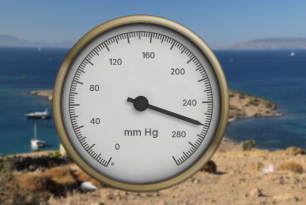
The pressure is value=260 unit=mmHg
